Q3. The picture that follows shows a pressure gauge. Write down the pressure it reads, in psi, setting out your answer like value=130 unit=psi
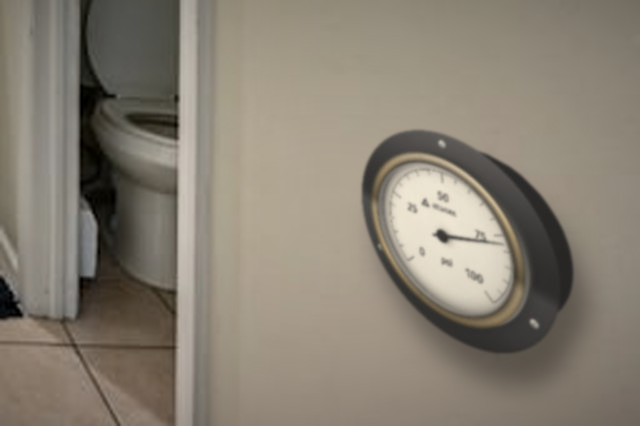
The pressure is value=77.5 unit=psi
